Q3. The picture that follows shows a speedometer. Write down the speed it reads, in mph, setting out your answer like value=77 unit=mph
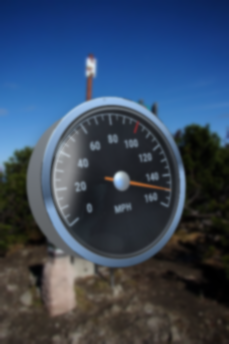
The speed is value=150 unit=mph
